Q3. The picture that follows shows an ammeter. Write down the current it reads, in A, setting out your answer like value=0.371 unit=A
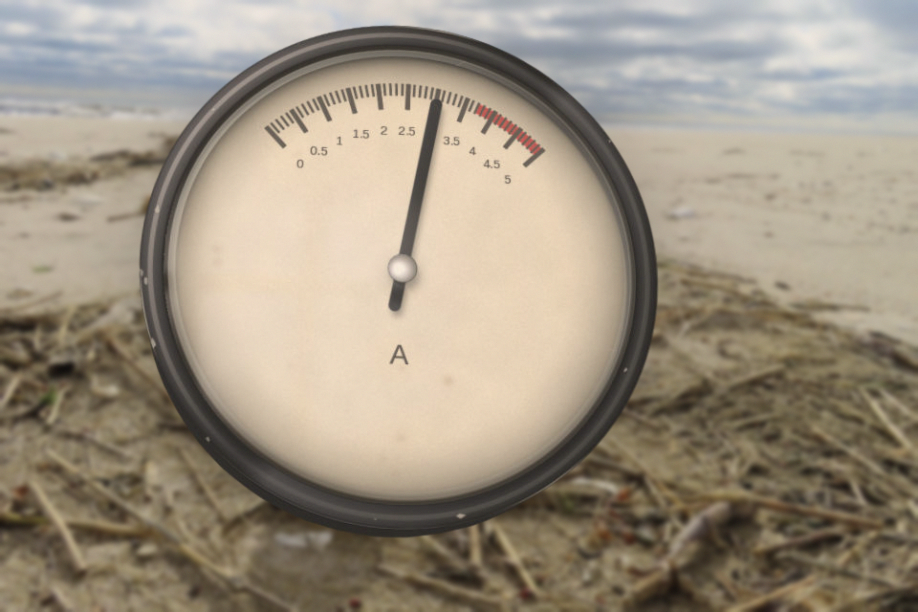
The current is value=3 unit=A
